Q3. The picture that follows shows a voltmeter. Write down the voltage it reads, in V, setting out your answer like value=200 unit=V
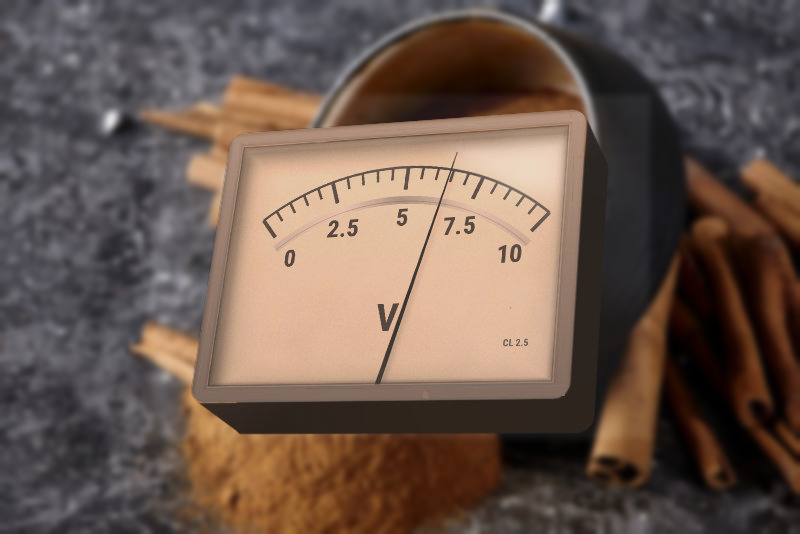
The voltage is value=6.5 unit=V
